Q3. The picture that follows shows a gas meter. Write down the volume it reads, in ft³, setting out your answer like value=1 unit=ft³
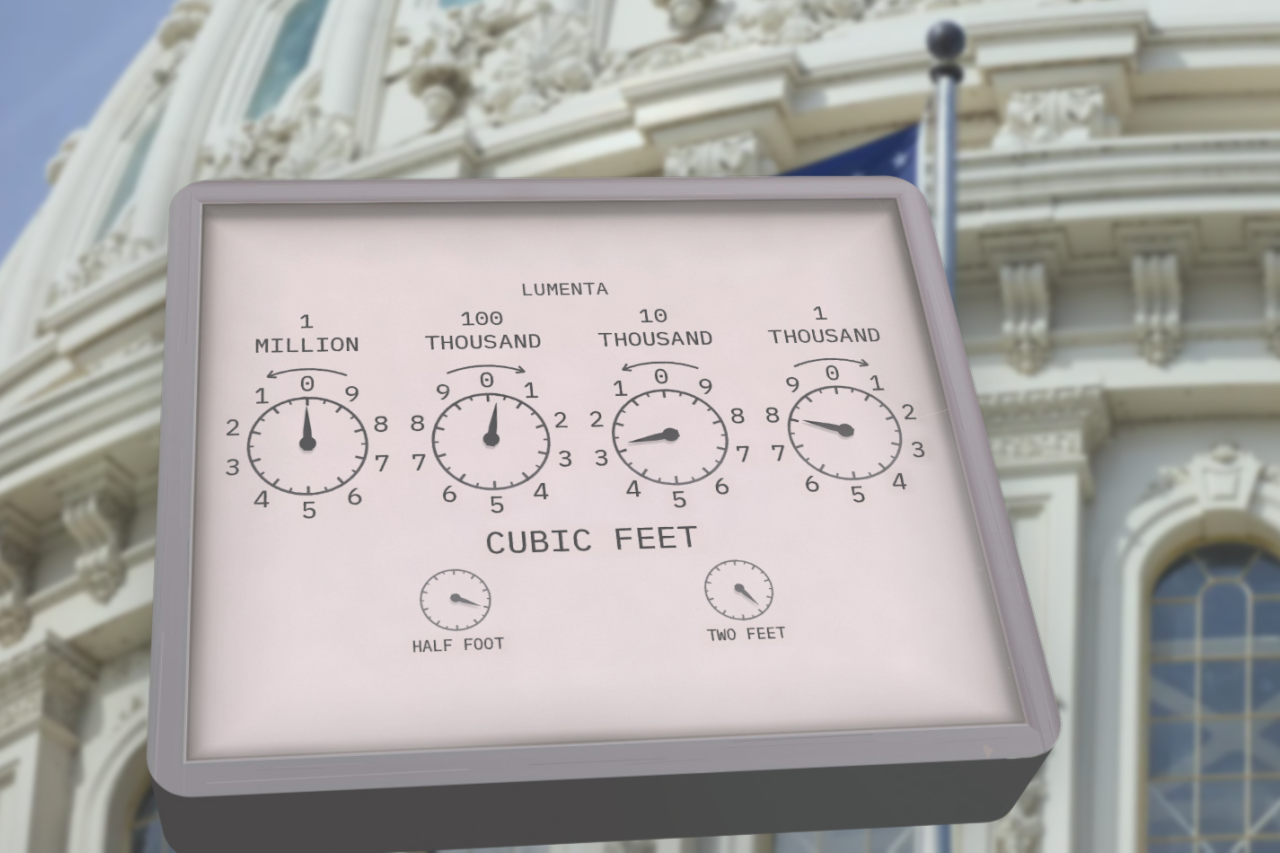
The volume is value=2800 unit=ft³
